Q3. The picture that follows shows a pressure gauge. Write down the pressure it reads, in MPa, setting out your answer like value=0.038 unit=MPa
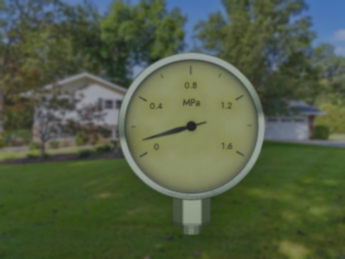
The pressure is value=0.1 unit=MPa
